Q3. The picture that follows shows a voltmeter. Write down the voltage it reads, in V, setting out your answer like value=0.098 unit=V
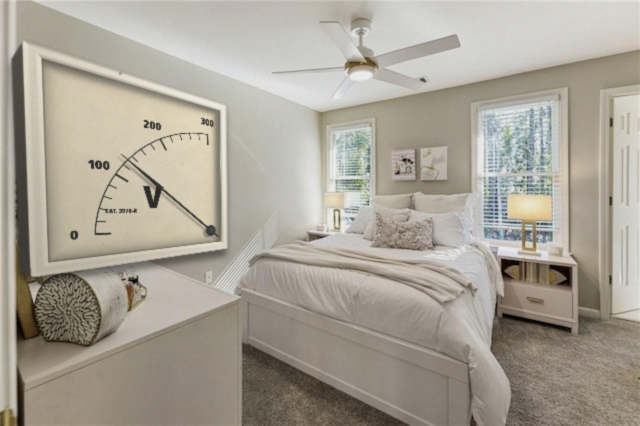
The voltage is value=130 unit=V
